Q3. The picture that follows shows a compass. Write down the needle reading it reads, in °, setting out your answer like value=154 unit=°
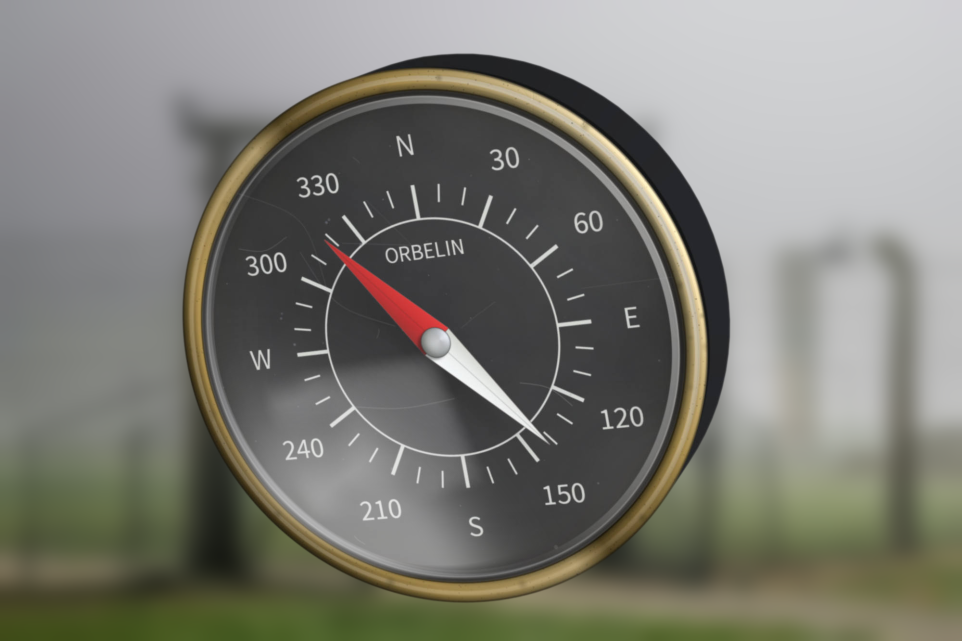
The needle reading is value=320 unit=°
